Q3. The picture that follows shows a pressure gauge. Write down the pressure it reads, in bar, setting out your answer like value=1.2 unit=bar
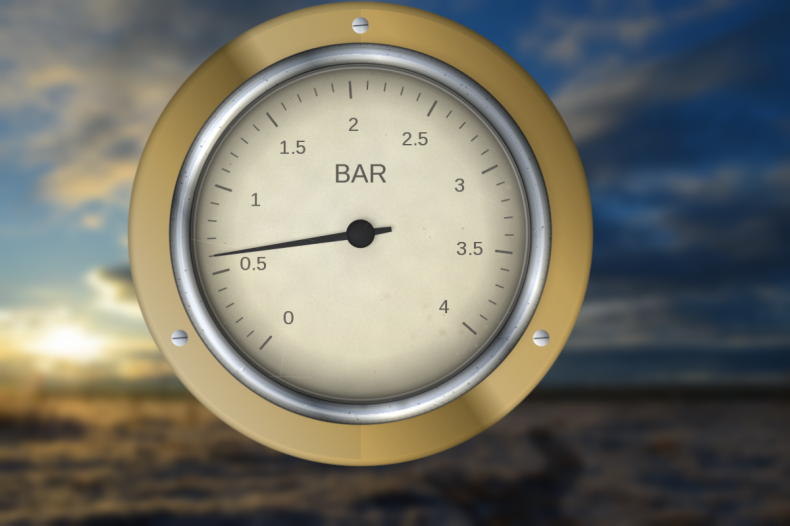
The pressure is value=0.6 unit=bar
